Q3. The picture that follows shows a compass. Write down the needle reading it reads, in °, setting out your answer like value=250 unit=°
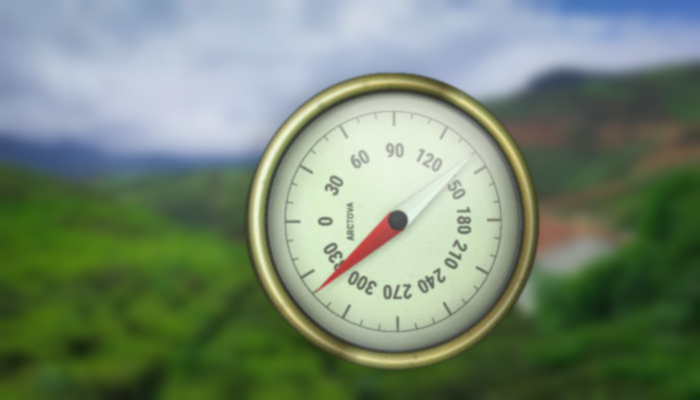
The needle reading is value=320 unit=°
